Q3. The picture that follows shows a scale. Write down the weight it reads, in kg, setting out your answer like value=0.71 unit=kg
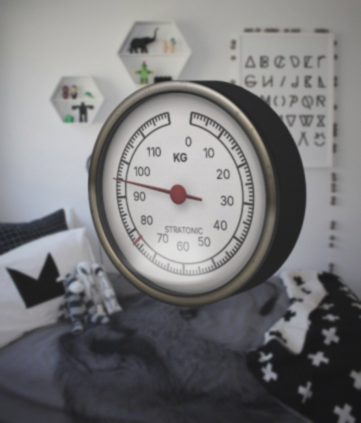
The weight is value=95 unit=kg
